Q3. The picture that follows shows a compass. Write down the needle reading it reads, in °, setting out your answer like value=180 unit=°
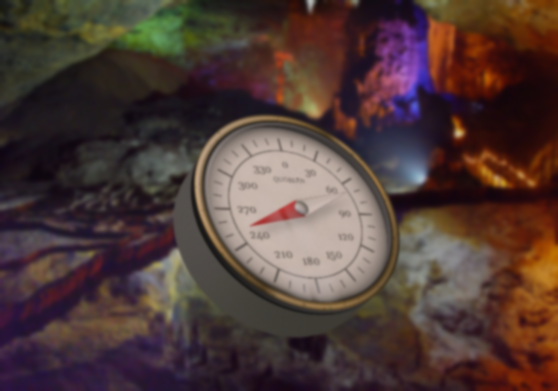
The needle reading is value=250 unit=°
